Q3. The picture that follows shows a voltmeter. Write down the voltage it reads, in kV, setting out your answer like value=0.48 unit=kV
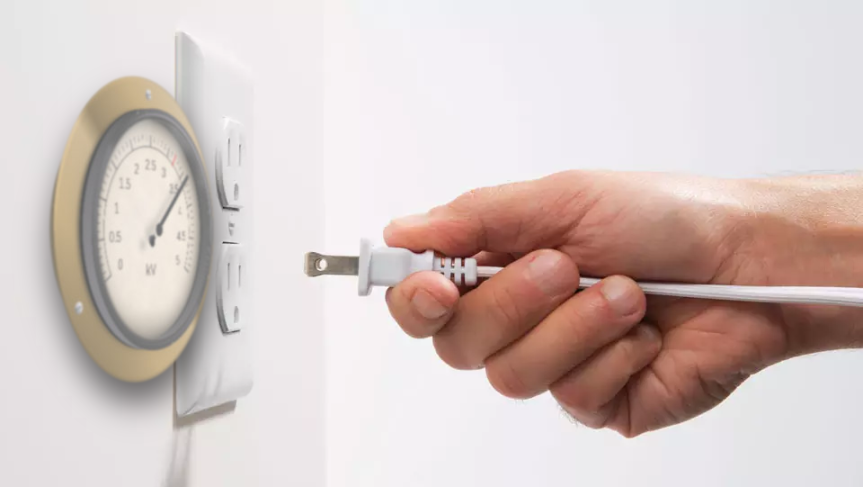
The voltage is value=3.5 unit=kV
